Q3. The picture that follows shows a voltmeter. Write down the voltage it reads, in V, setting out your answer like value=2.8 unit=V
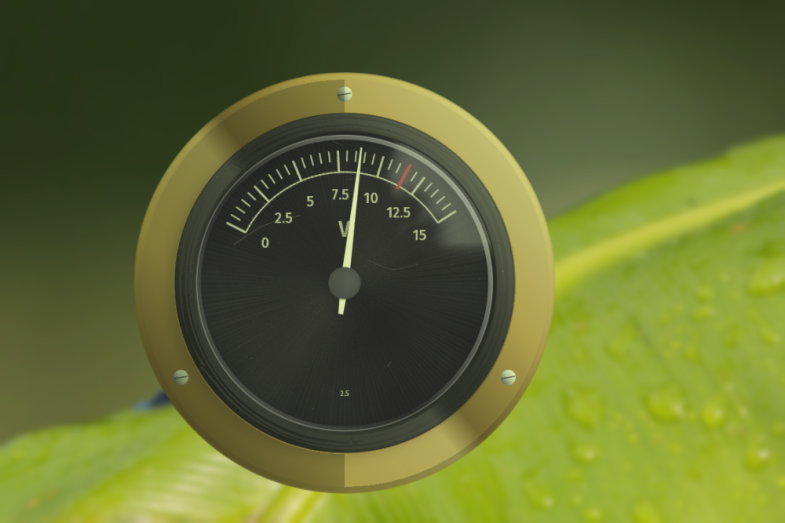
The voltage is value=8.75 unit=V
